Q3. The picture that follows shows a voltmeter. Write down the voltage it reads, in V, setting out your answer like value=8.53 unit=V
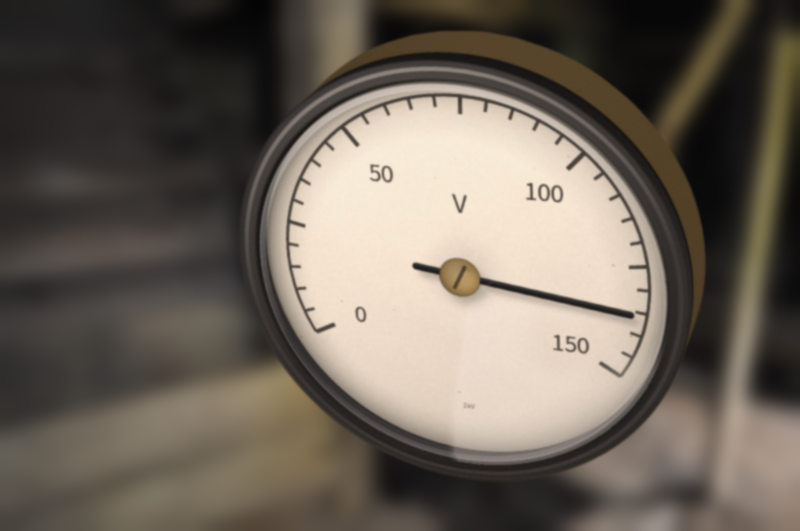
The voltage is value=135 unit=V
